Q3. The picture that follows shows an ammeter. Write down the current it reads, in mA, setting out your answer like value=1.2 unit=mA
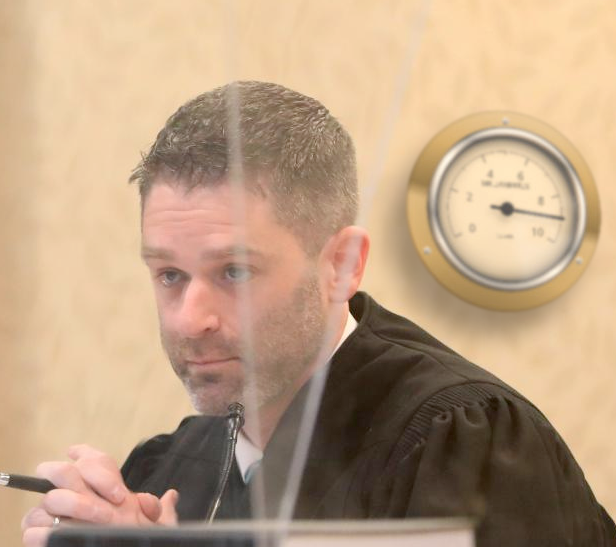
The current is value=9 unit=mA
